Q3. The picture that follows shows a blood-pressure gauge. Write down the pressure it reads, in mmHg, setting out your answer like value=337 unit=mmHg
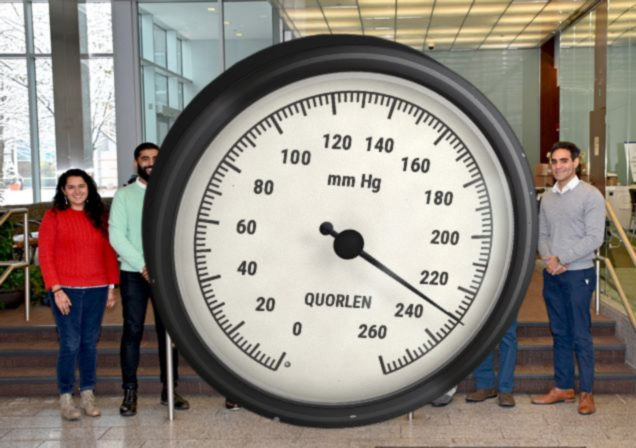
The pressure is value=230 unit=mmHg
